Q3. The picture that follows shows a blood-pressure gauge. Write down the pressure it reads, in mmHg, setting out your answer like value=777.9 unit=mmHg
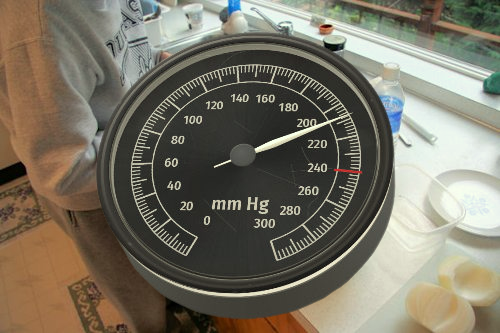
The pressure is value=210 unit=mmHg
